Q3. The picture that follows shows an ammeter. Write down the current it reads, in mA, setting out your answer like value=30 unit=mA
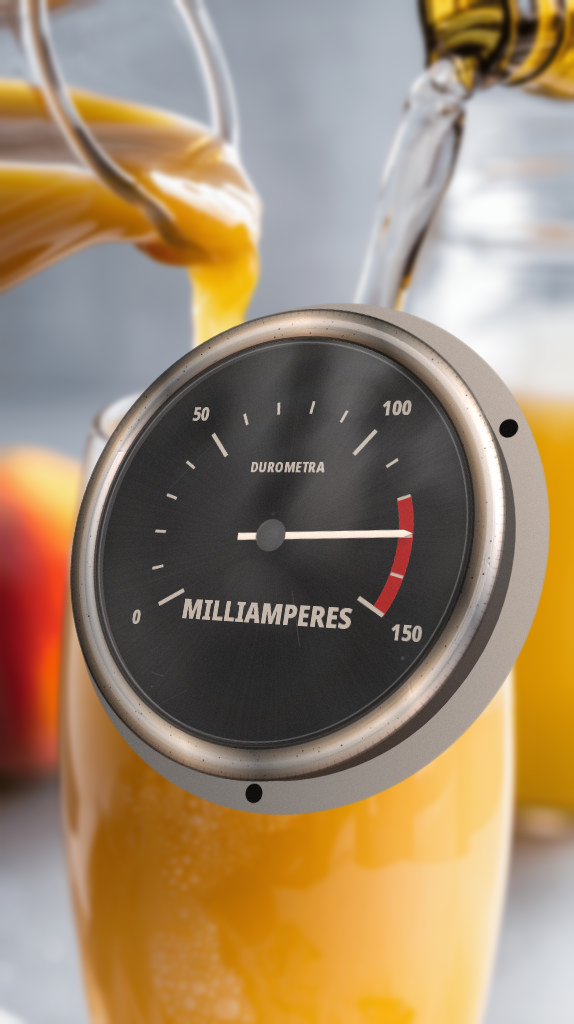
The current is value=130 unit=mA
